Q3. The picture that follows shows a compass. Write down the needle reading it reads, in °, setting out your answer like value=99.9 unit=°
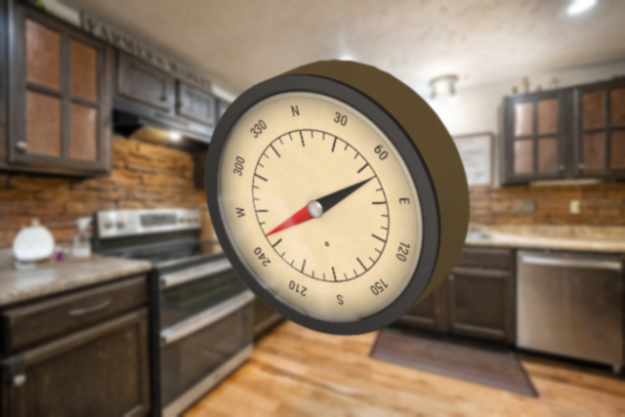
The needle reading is value=250 unit=°
